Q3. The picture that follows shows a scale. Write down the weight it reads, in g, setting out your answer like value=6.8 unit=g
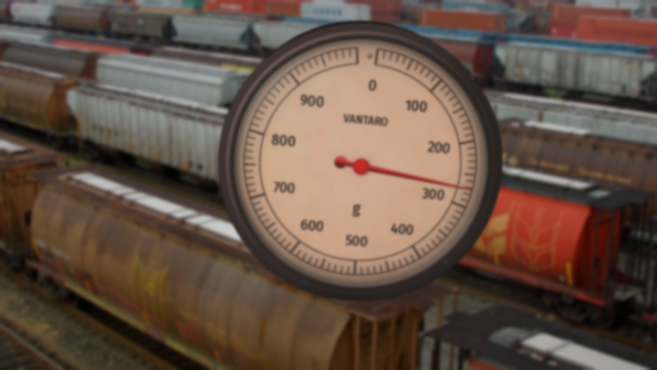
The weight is value=270 unit=g
